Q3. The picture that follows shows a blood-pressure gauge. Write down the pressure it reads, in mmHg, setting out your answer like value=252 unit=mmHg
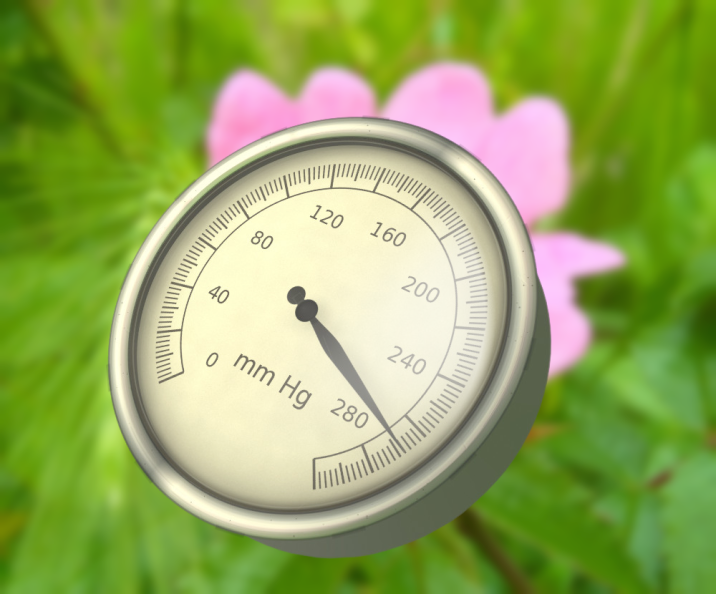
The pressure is value=268 unit=mmHg
